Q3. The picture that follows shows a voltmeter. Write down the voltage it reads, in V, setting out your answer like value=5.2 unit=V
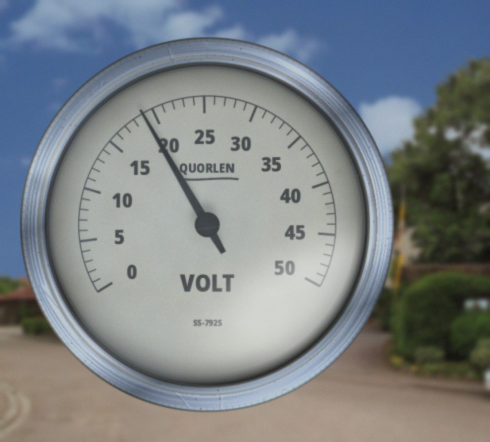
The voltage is value=19 unit=V
